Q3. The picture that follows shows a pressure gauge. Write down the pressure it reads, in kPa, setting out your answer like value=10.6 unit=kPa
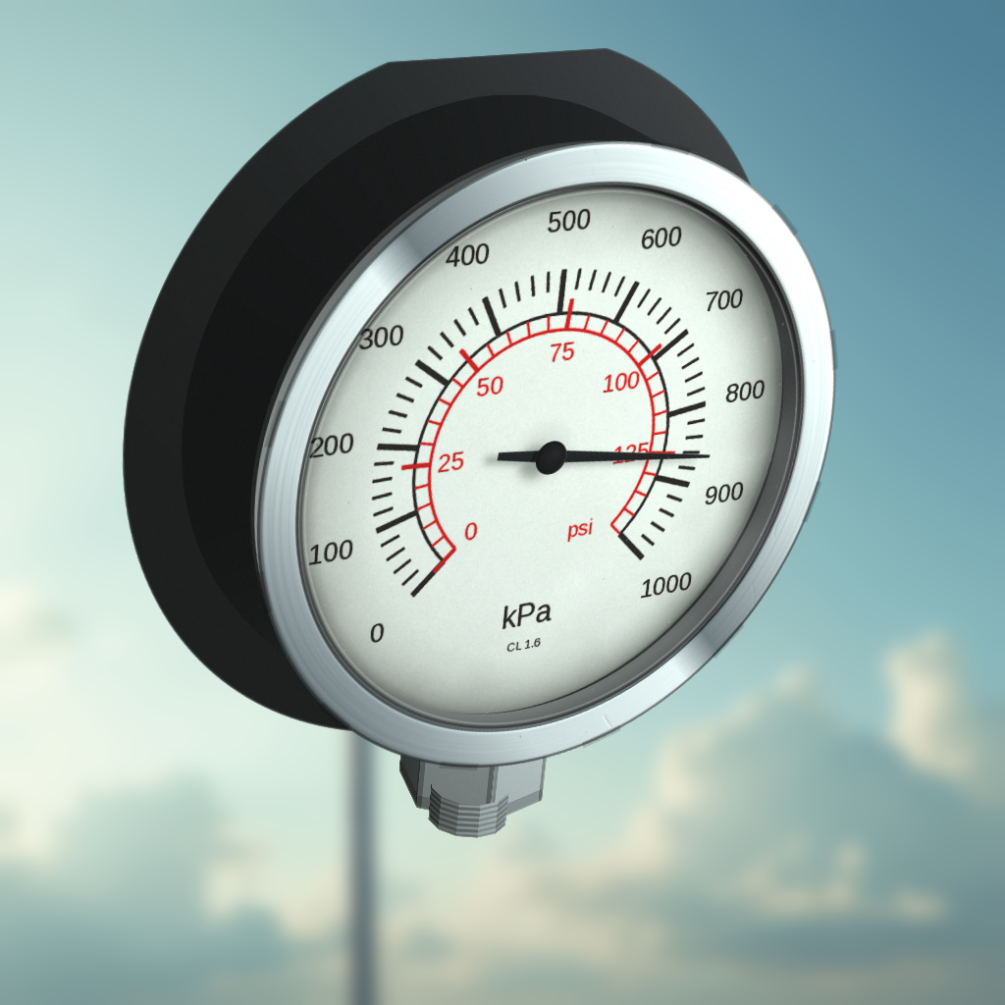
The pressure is value=860 unit=kPa
